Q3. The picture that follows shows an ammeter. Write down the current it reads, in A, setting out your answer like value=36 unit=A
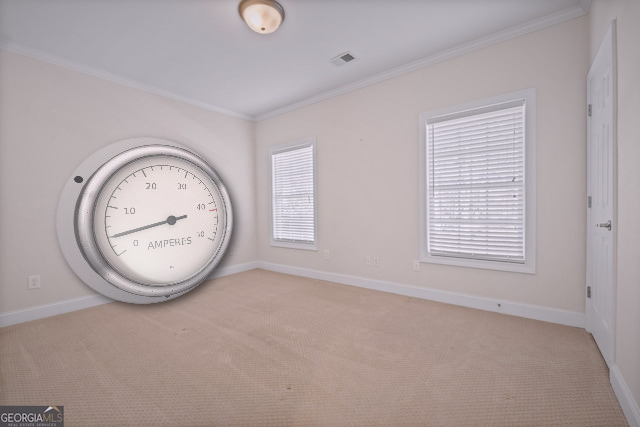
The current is value=4 unit=A
